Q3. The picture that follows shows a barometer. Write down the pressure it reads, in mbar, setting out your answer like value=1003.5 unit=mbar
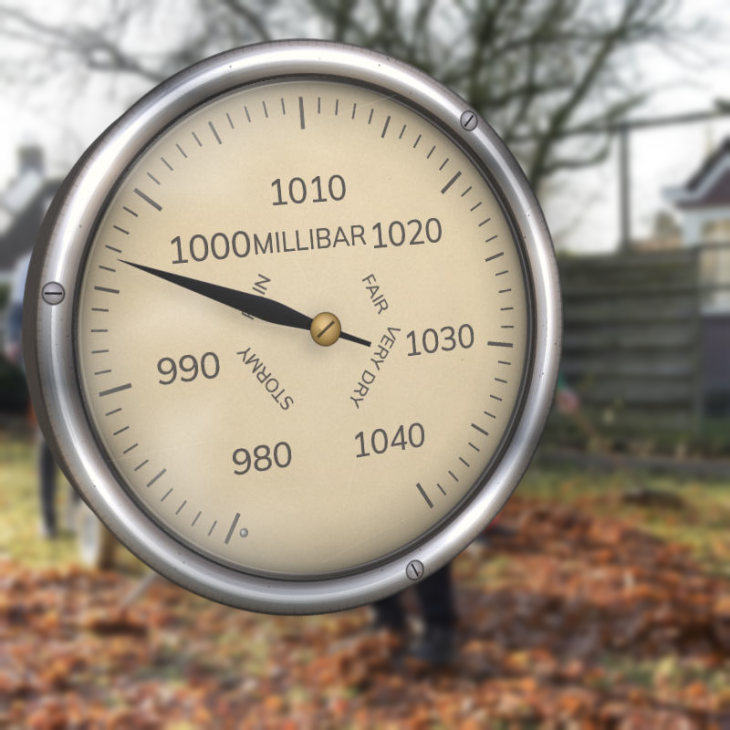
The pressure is value=996.5 unit=mbar
